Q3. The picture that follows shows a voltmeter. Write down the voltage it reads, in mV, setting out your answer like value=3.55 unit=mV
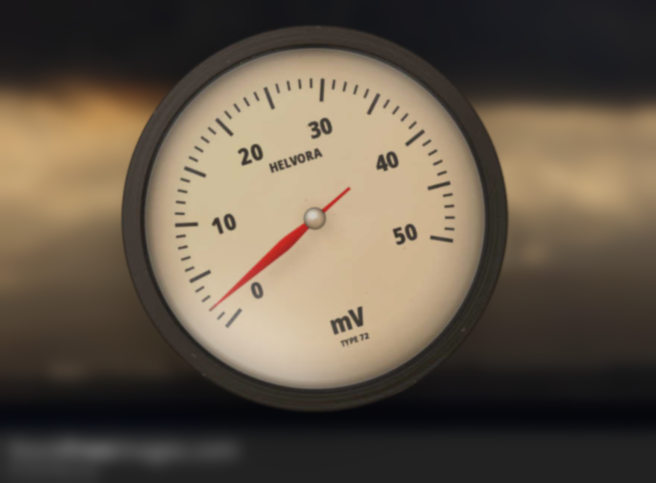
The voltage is value=2 unit=mV
